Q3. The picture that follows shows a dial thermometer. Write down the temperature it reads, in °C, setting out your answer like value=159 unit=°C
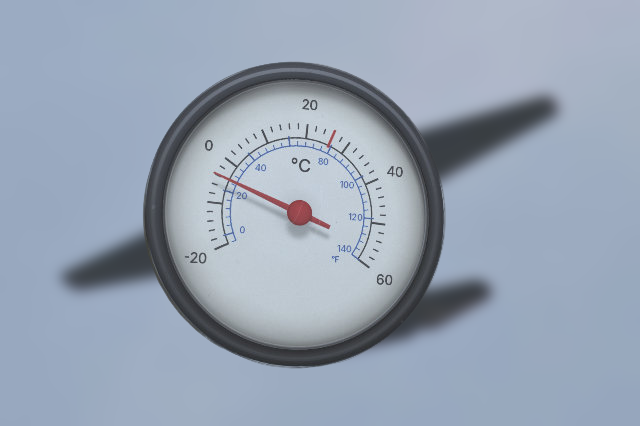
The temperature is value=-4 unit=°C
